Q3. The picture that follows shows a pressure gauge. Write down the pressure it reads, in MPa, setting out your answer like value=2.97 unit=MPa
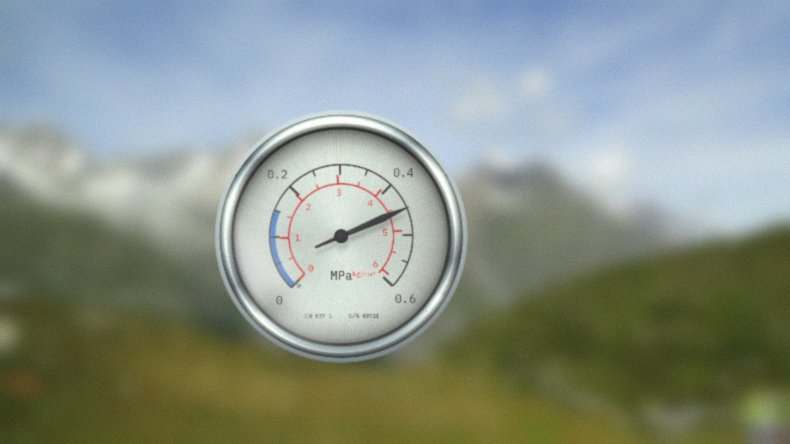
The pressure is value=0.45 unit=MPa
